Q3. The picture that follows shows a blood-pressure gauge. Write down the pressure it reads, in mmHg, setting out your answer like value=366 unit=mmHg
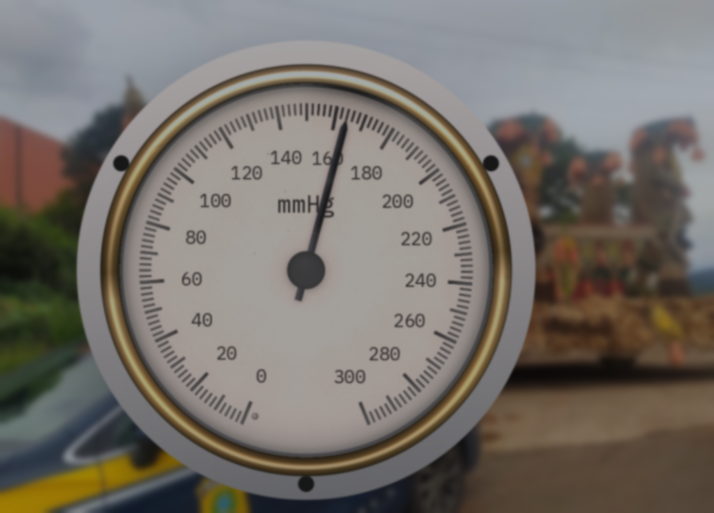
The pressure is value=164 unit=mmHg
